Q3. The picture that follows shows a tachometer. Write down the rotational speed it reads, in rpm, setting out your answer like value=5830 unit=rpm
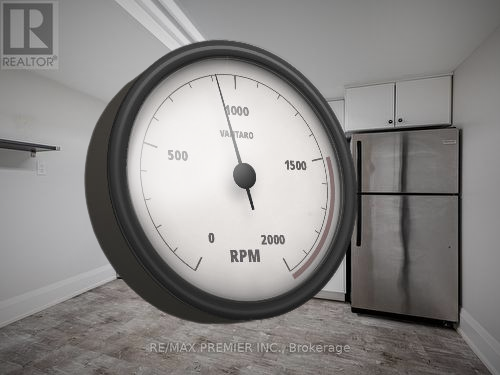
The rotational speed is value=900 unit=rpm
